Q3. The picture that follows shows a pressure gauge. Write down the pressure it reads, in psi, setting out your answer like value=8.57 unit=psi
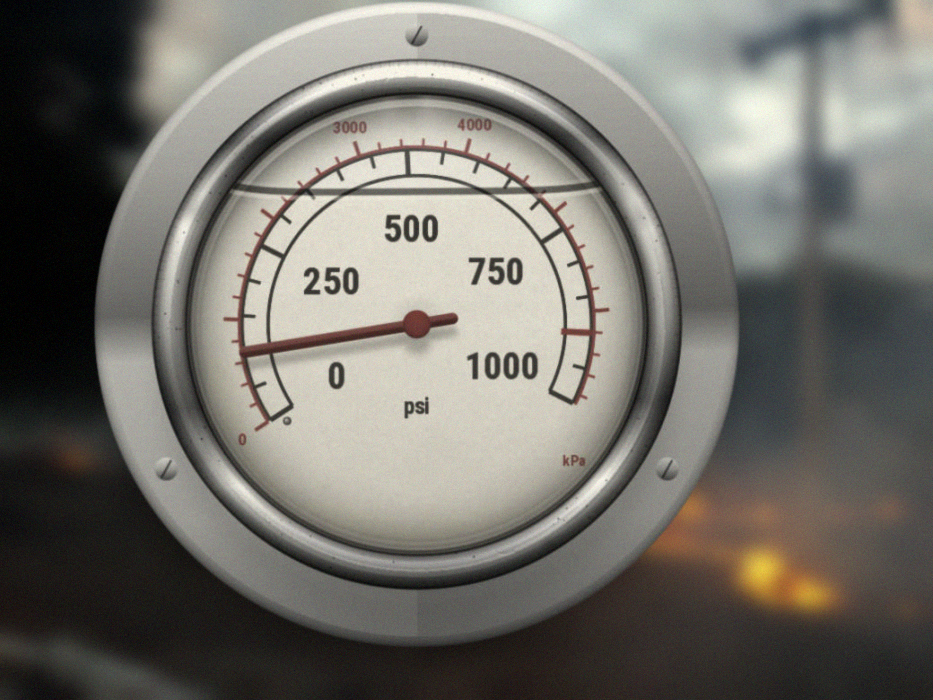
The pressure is value=100 unit=psi
